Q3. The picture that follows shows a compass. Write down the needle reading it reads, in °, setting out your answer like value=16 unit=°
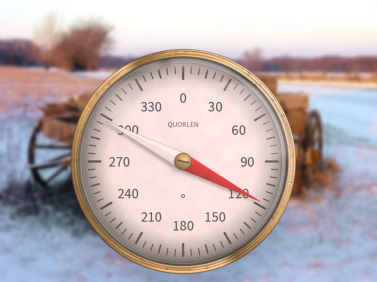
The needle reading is value=117.5 unit=°
